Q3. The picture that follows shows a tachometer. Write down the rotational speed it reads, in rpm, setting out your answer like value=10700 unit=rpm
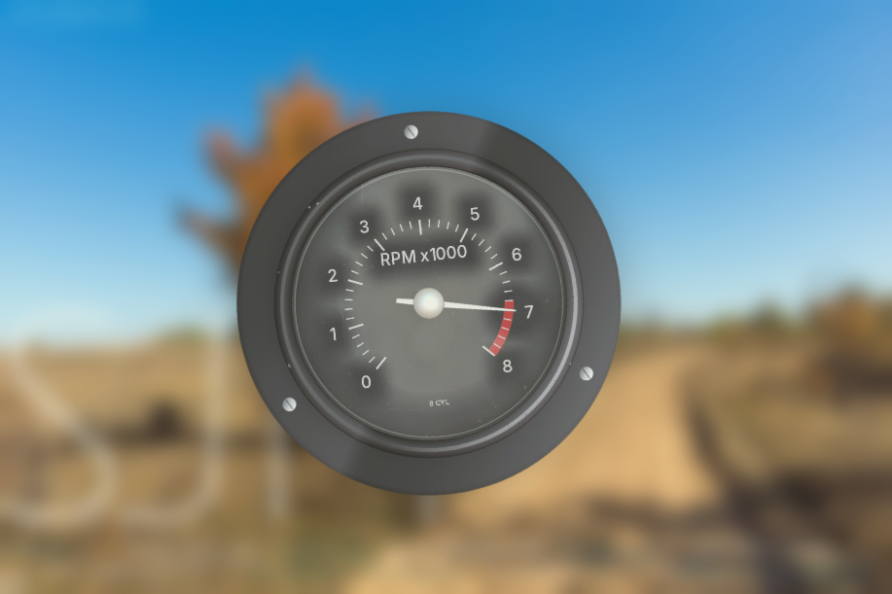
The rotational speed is value=7000 unit=rpm
